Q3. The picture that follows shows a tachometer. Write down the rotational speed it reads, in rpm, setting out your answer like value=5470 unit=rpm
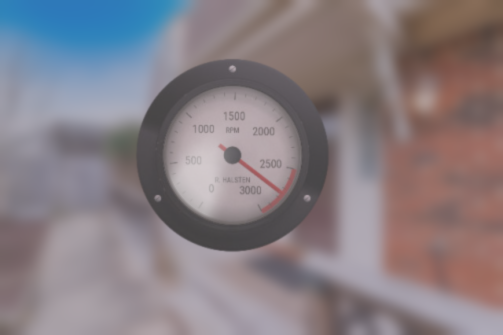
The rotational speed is value=2750 unit=rpm
